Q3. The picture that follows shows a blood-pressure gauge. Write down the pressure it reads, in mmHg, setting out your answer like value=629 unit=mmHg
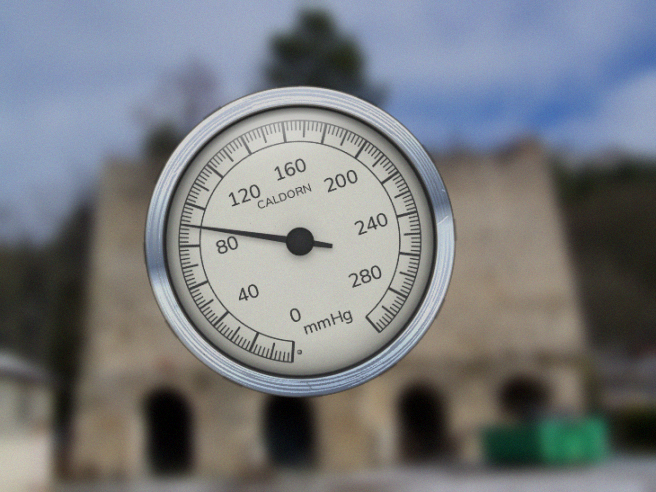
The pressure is value=90 unit=mmHg
